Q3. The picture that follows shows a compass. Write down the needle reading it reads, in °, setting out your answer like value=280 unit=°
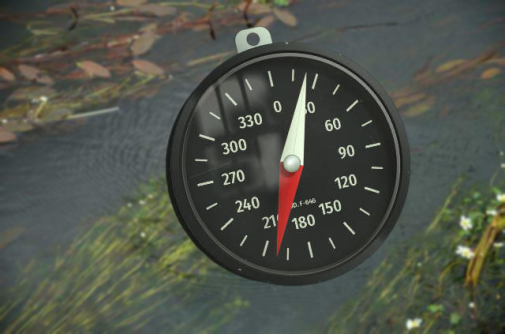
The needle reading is value=202.5 unit=°
